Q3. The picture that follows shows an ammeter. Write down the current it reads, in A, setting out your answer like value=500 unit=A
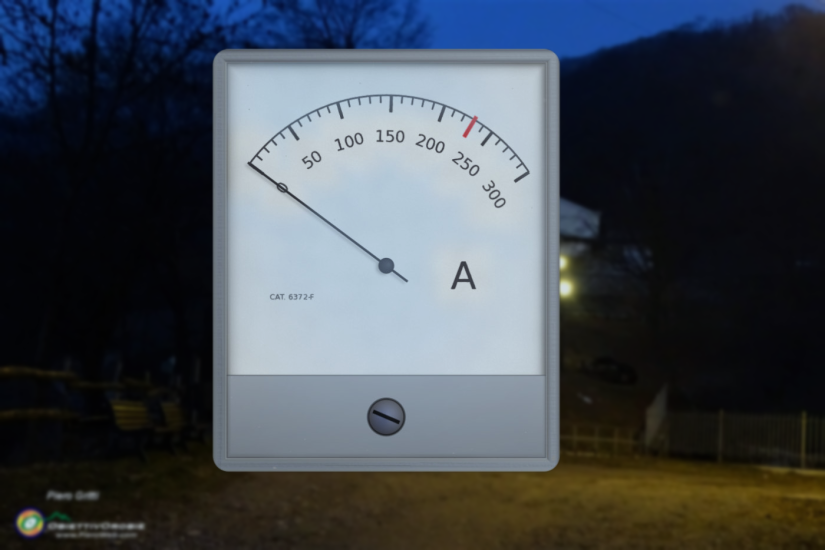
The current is value=0 unit=A
